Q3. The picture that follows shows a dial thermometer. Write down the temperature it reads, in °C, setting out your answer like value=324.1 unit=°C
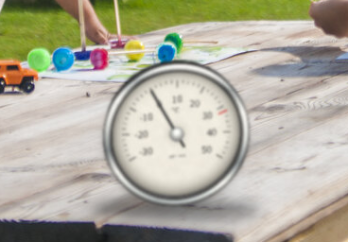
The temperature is value=0 unit=°C
